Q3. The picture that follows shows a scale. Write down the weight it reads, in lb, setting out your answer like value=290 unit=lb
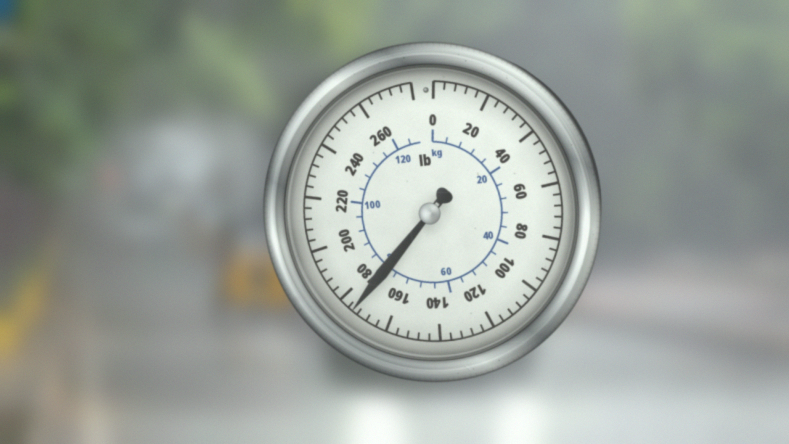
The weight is value=174 unit=lb
